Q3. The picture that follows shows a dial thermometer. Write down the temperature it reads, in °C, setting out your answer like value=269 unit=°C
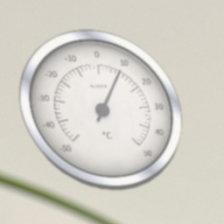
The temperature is value=10 unit=°C
